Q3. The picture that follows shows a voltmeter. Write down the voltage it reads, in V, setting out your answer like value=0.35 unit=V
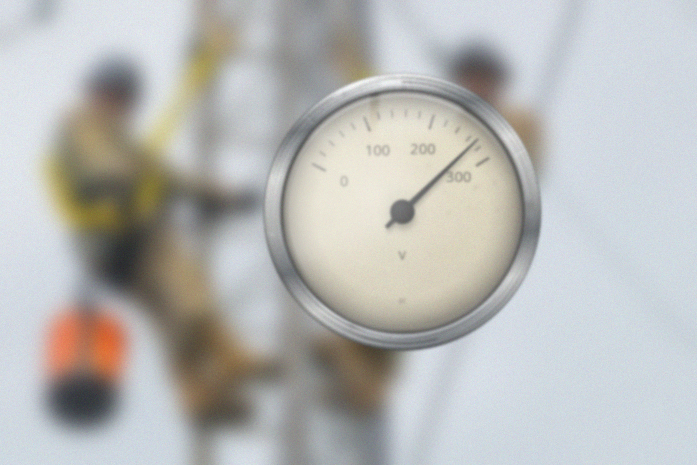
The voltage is value=270 unit=V
